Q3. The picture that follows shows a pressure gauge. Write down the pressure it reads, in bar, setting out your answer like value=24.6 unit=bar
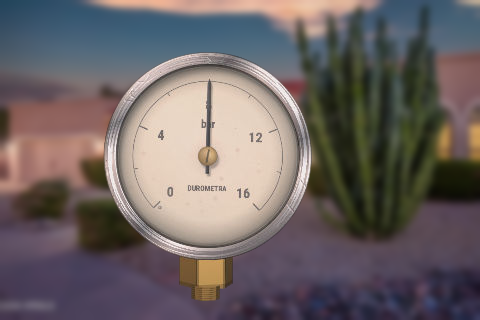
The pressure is value=8 unit=bar
